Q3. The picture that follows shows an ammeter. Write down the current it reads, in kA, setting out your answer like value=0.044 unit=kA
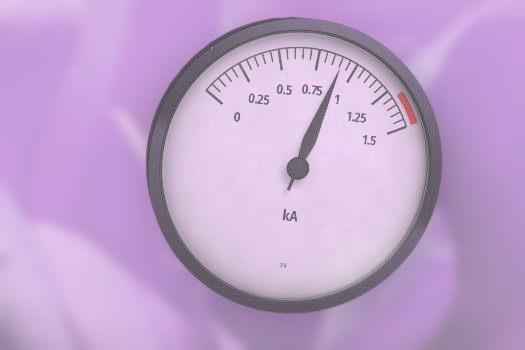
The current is value=0.9 unit=kA
